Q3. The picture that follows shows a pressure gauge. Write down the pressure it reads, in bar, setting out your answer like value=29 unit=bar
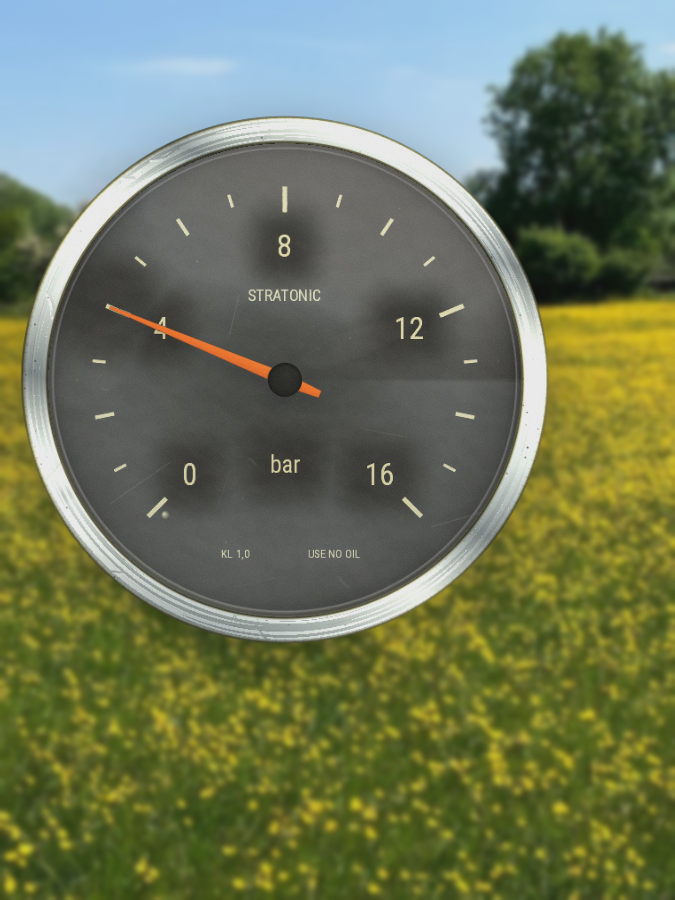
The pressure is value=4 unit=bar
